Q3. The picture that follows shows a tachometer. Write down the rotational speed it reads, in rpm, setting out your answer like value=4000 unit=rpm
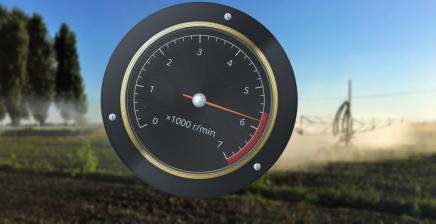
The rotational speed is value=5800 unit=rpm
